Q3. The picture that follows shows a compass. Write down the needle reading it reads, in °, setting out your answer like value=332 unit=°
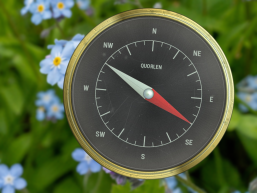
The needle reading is value=120 unit=°
